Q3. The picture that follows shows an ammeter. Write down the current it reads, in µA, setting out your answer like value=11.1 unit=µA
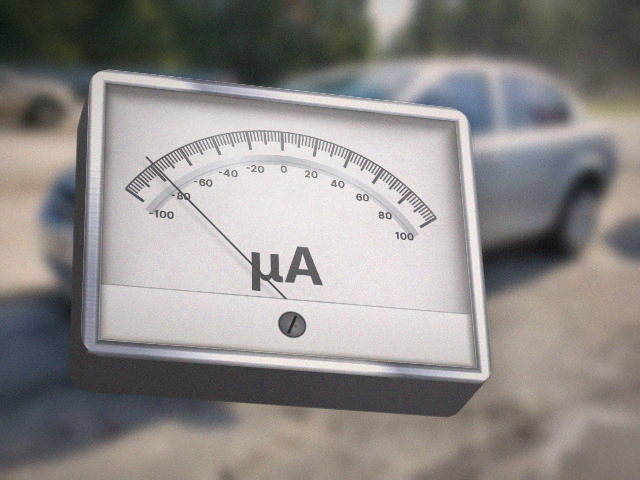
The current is value=-80 unit=µA
